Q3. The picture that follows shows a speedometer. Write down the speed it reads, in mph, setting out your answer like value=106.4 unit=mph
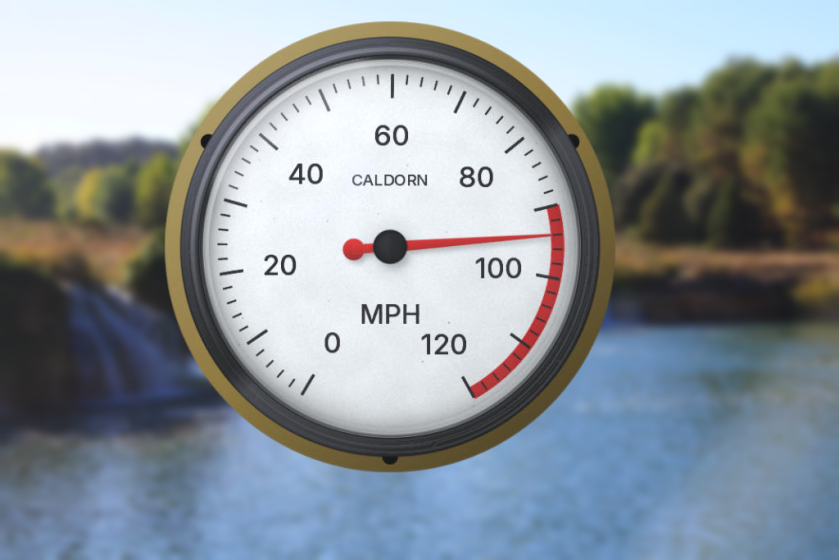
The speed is value=94 unit=mph
